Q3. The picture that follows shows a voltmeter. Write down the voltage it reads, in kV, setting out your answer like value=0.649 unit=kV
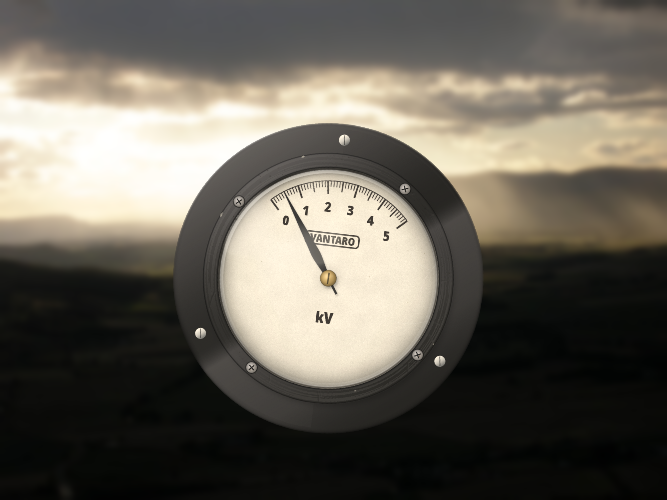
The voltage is value=0.5 unit=kV
